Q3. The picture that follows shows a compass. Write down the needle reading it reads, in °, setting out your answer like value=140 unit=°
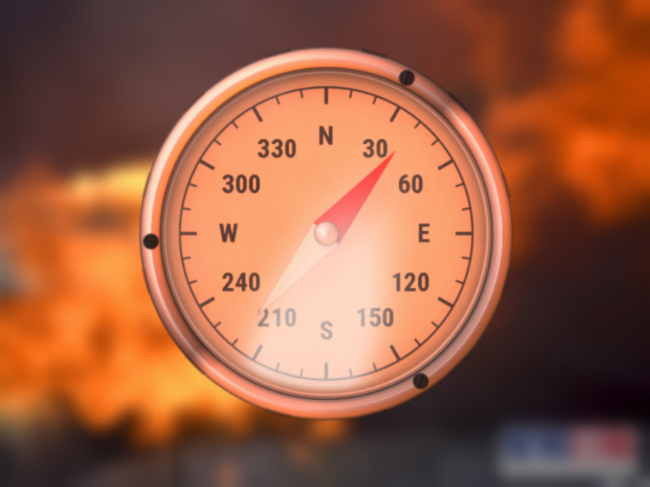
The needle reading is value=40 unit=°
